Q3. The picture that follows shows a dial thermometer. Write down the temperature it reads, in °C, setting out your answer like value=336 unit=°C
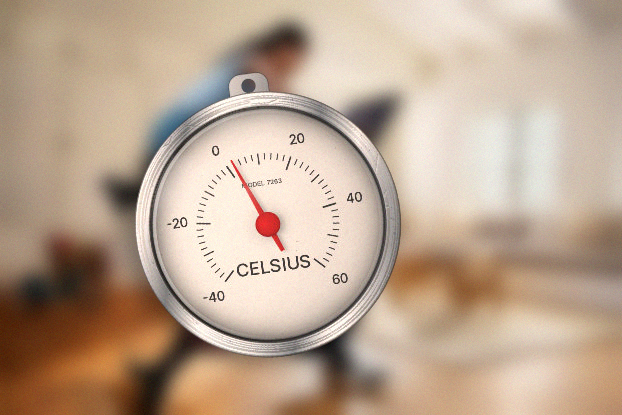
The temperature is value=2 unit=°C
